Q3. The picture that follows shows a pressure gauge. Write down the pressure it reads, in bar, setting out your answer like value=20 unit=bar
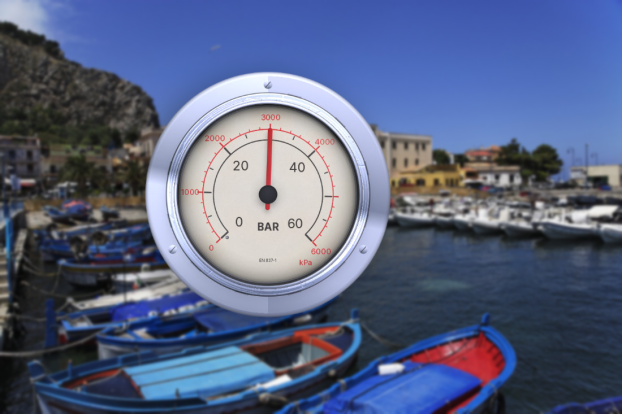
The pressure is value=30 unit=bar
